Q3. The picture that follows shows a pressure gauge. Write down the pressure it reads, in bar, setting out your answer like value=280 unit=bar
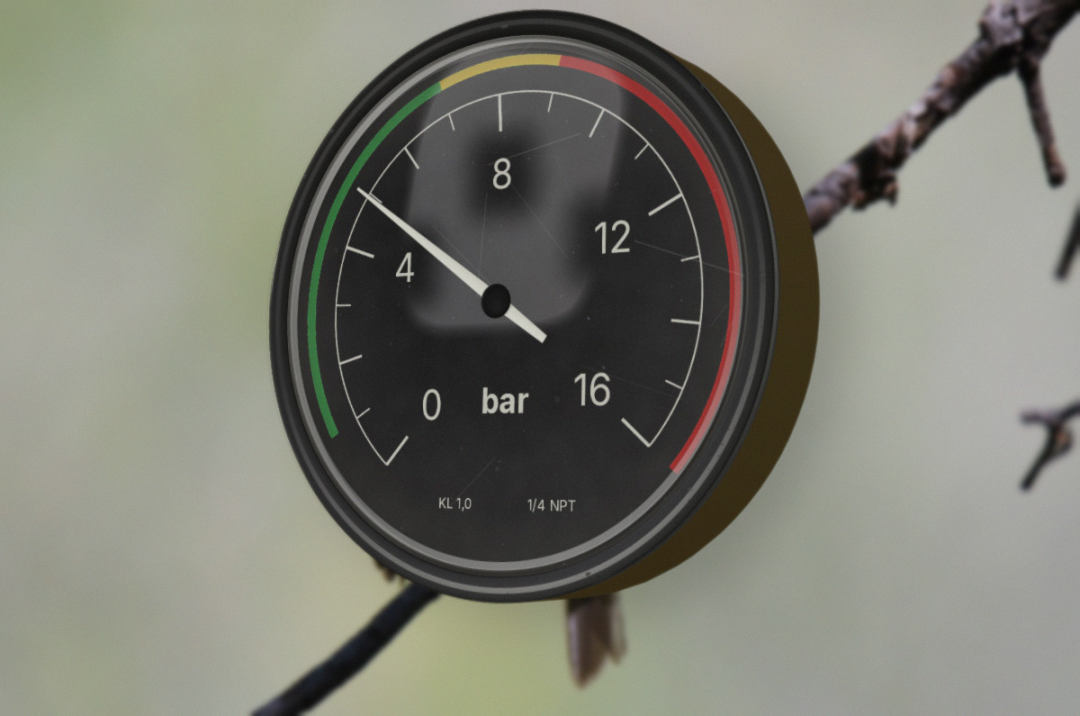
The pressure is value=5 unit=bar
